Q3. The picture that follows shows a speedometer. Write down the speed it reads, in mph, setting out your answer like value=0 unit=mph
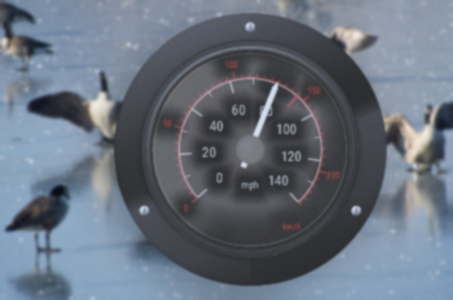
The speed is value=80 unit=mph
